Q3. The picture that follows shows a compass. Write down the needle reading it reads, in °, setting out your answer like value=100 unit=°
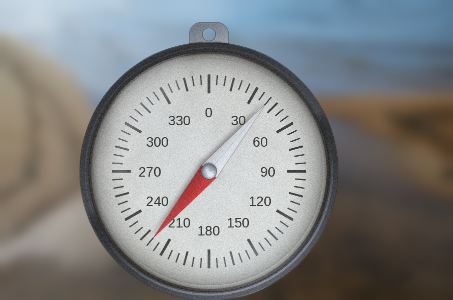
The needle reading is value=220 unit=°
